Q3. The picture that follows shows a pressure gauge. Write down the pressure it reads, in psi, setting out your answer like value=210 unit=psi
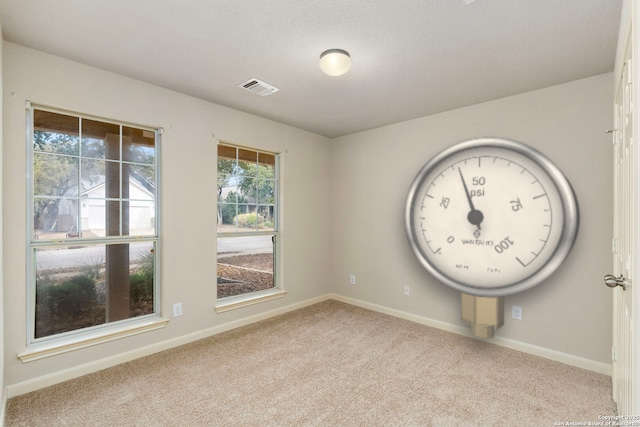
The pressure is value=42.5 unit=psi
